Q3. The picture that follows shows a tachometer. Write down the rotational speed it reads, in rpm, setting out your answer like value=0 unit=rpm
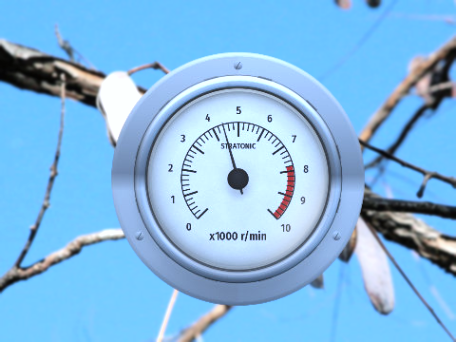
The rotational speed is value=4400 unit=rpm
